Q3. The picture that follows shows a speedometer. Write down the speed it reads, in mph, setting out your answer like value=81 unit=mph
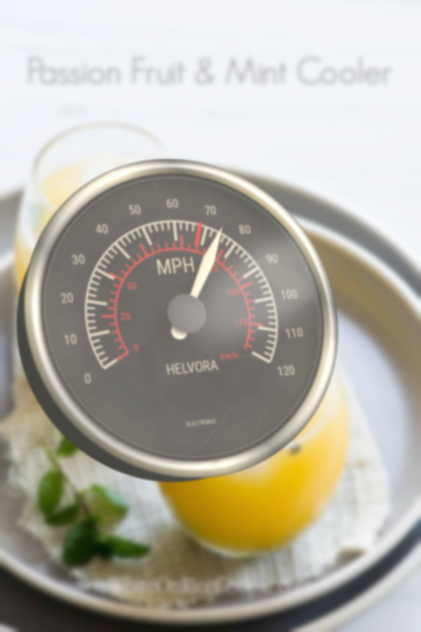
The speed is value=74 unit=mph
